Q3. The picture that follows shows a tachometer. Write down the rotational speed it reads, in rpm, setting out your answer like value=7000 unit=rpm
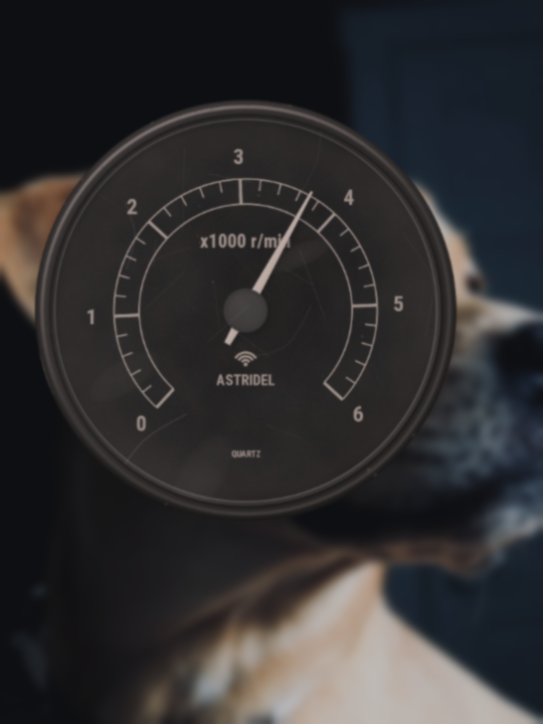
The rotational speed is value=3700 unit=rpm
